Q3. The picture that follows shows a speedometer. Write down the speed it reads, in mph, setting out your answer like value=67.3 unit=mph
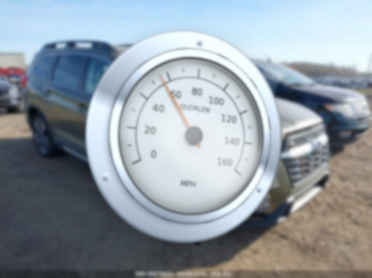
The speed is value=55 unit=mph
